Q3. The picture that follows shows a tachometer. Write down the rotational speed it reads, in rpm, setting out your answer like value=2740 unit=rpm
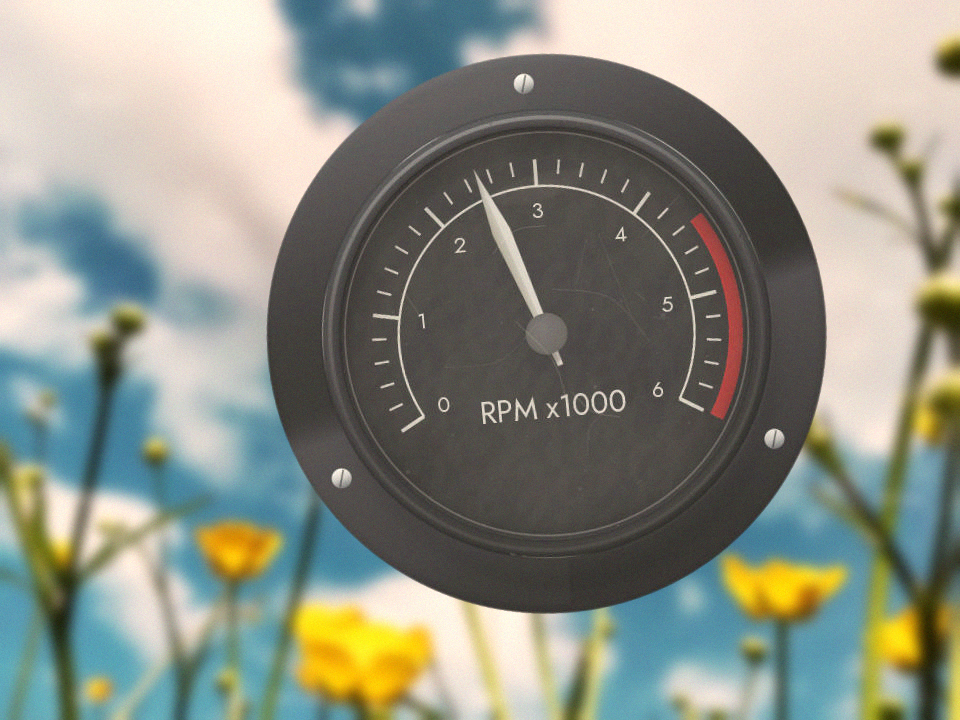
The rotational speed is value=2500 unit=rpm
